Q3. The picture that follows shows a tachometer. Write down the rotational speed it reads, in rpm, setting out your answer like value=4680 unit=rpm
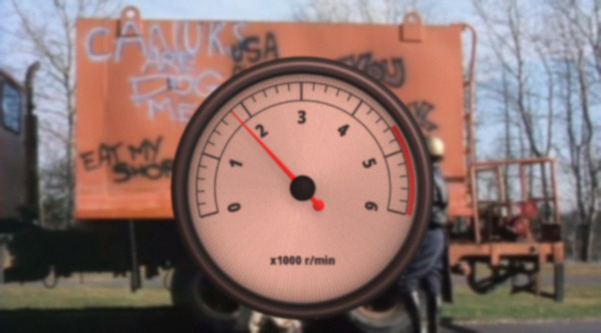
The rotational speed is value=1800 unit=rpm
